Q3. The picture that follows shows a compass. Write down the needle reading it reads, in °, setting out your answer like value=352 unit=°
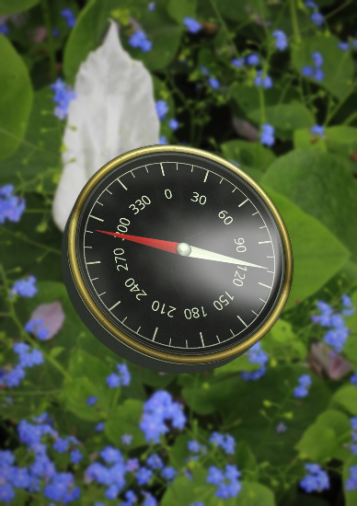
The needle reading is value=290 unit=°
